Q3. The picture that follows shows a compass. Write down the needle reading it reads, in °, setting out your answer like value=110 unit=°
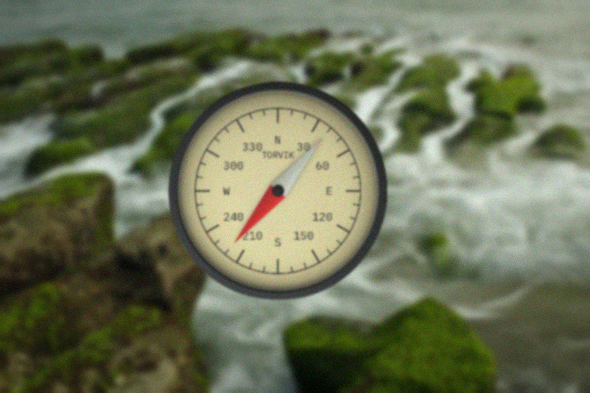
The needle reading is value=220 unit=°
